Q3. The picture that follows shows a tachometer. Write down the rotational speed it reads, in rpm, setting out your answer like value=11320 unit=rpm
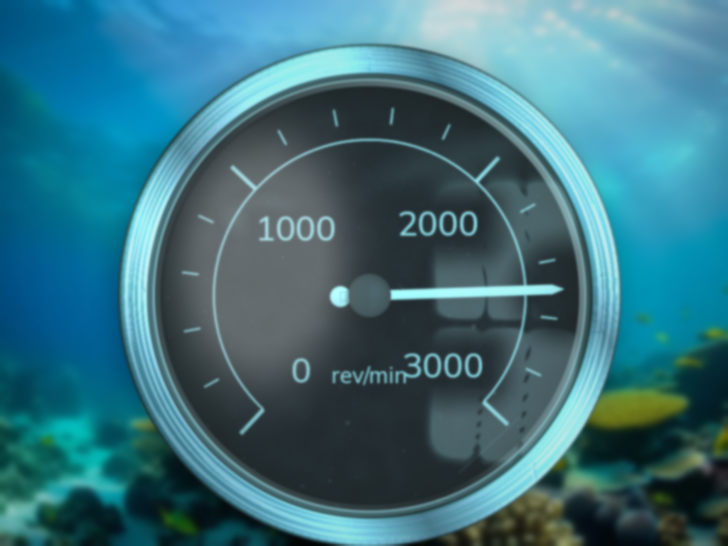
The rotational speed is value=2500 unit=rpm
